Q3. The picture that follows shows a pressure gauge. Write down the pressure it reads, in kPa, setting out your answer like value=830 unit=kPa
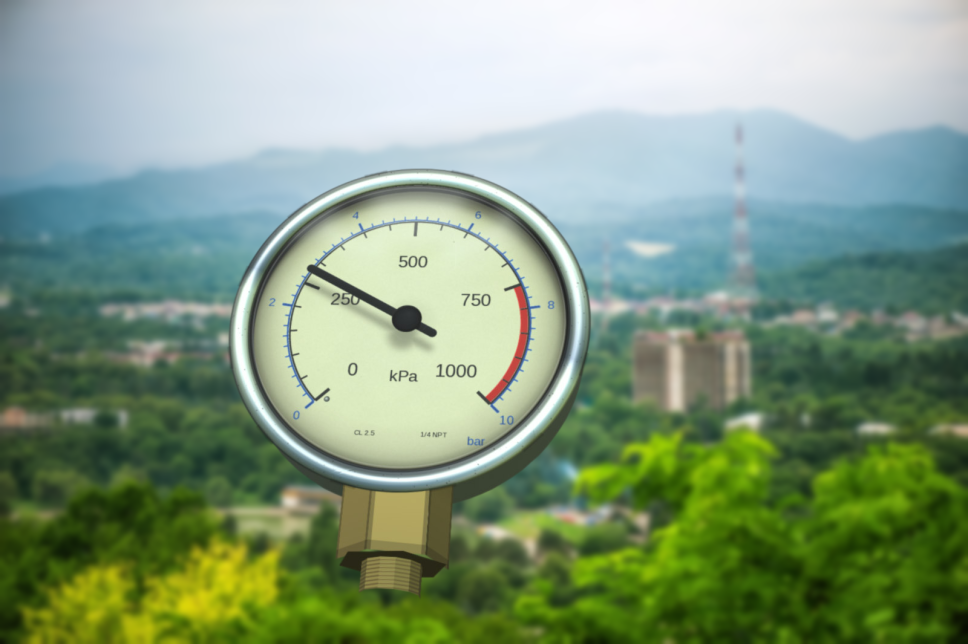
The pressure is value=275 unit=kPa
